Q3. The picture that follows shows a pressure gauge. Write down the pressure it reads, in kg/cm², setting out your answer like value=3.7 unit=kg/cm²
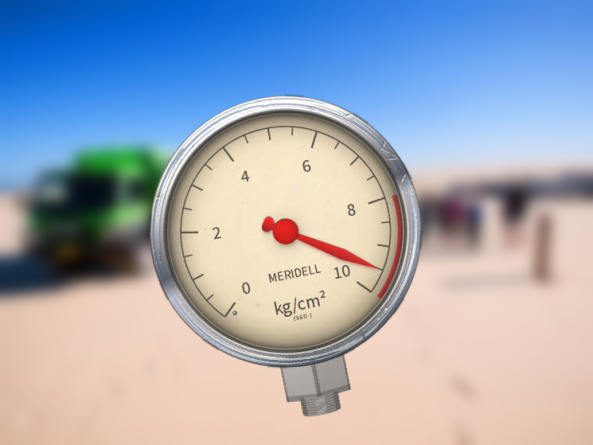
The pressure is value=9.5 unit=kg/cm²
